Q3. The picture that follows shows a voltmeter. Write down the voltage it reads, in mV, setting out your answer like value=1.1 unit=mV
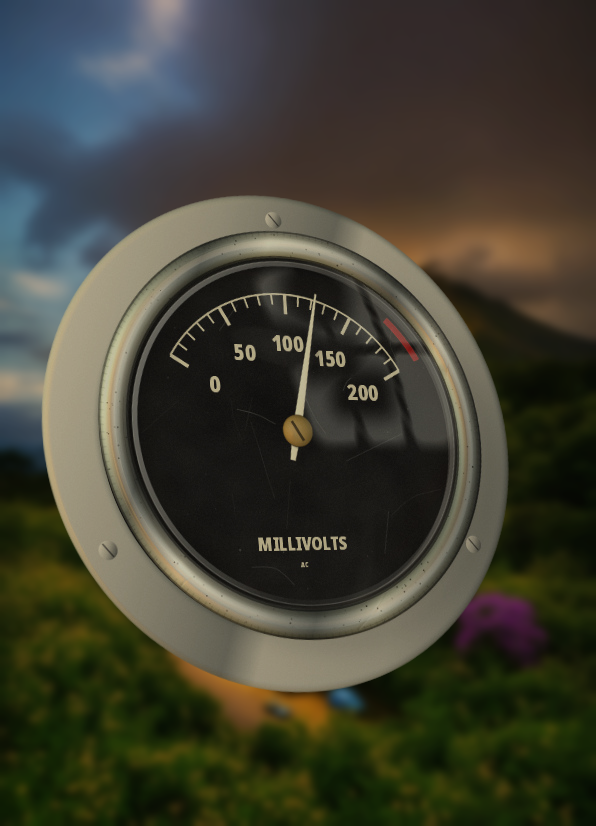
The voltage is value=120 unit=mV
